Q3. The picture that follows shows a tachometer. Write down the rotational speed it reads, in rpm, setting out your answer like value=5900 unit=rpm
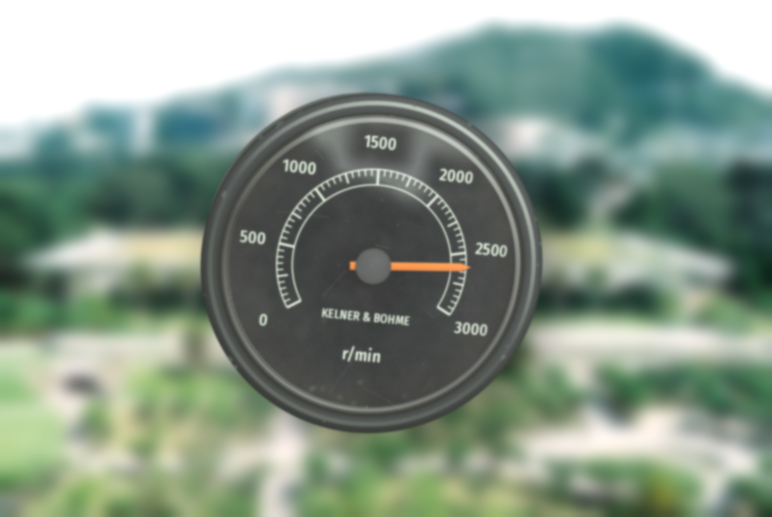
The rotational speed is value=2600 unit=rpm
